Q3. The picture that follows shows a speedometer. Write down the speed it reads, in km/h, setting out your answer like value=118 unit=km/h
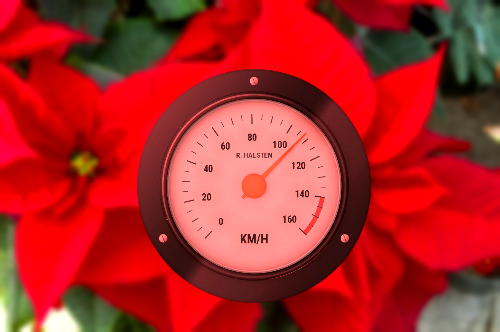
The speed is value=107.5 unit=km/h
